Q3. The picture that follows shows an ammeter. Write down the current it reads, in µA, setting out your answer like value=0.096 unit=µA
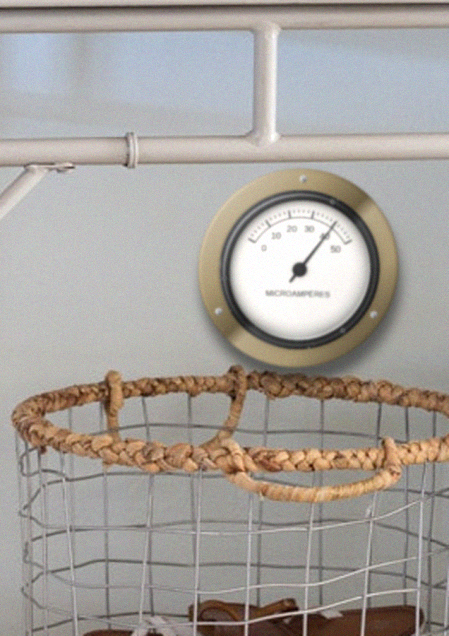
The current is value=40 unit=µA
